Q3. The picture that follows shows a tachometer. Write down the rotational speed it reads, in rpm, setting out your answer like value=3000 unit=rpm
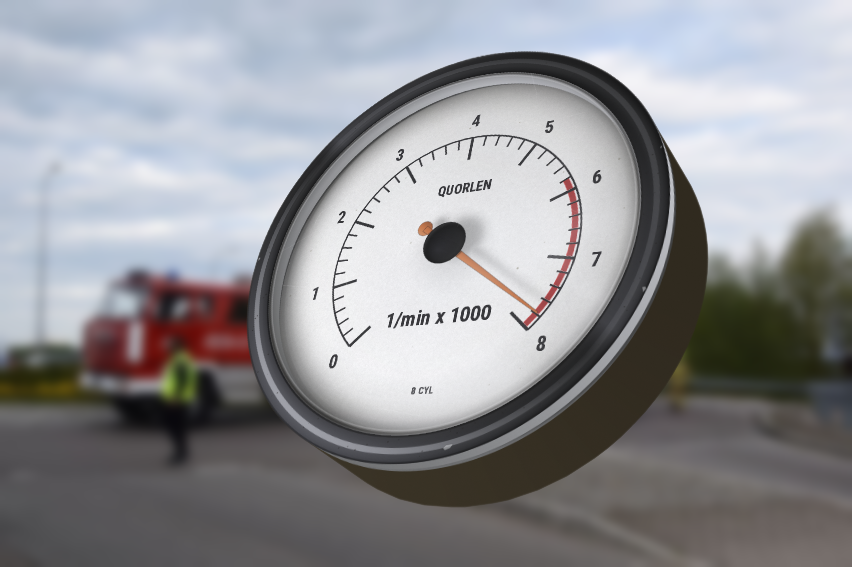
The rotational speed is value=7800 unit=rpm
